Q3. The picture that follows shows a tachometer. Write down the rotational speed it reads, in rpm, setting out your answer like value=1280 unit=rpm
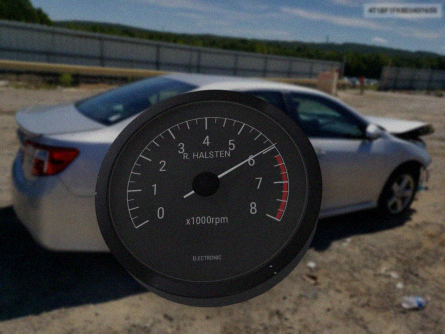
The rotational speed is value=6000 unit=rpm
